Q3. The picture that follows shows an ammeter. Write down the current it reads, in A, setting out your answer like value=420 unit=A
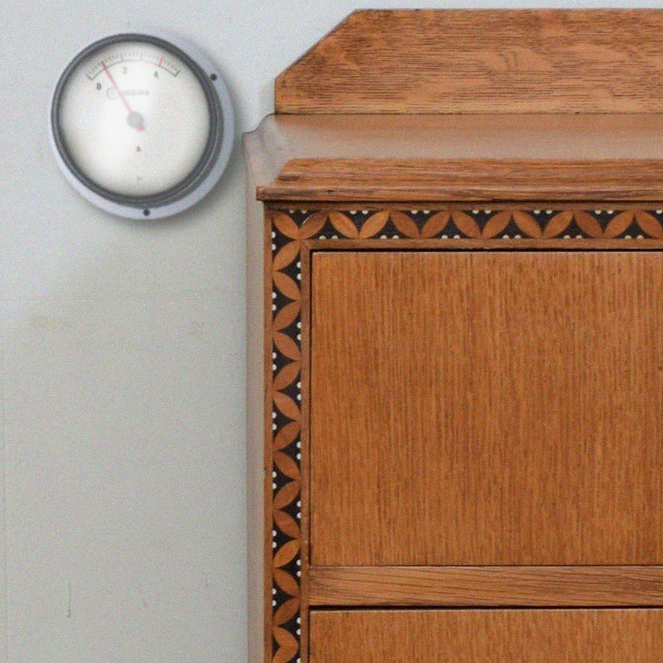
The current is value=1 unit=A
